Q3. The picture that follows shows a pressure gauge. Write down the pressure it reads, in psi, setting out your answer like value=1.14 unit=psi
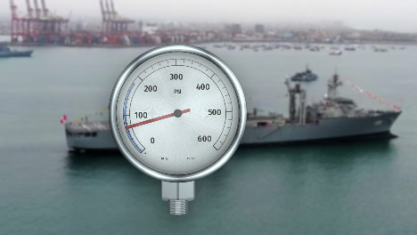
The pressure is value=70 unit=psi
